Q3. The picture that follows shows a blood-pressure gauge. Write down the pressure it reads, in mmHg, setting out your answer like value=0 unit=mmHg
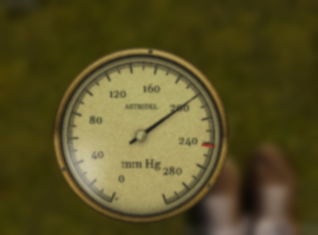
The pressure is value=200 unit=mmHg
